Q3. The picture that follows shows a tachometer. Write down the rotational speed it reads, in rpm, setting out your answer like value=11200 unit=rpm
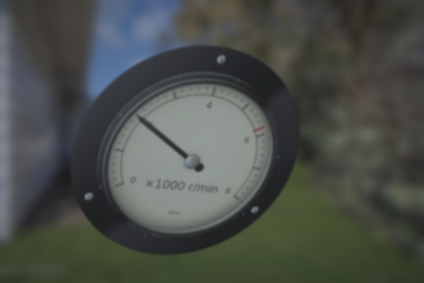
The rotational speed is value=2000 unit=rpm
